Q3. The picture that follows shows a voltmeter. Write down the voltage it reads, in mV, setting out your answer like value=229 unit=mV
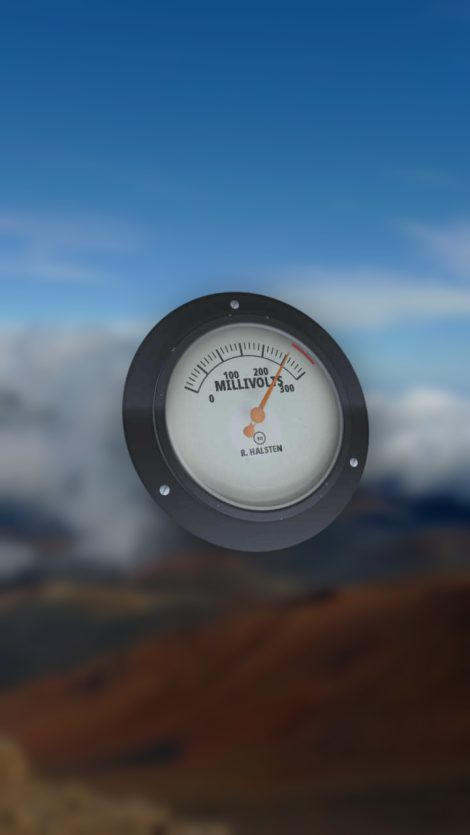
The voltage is value=250 unit=mV
